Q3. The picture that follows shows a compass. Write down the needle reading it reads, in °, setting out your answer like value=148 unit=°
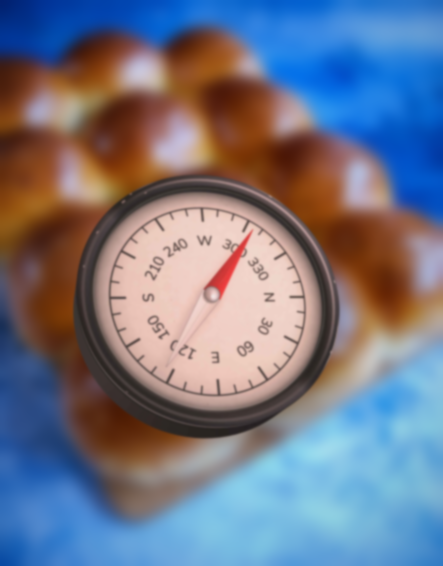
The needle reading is value=305 unit=°
